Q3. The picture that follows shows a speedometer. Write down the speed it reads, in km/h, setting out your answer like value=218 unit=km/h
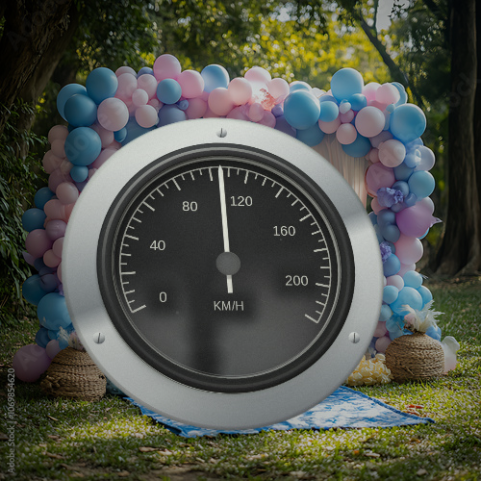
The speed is value=105 unit=km/h
